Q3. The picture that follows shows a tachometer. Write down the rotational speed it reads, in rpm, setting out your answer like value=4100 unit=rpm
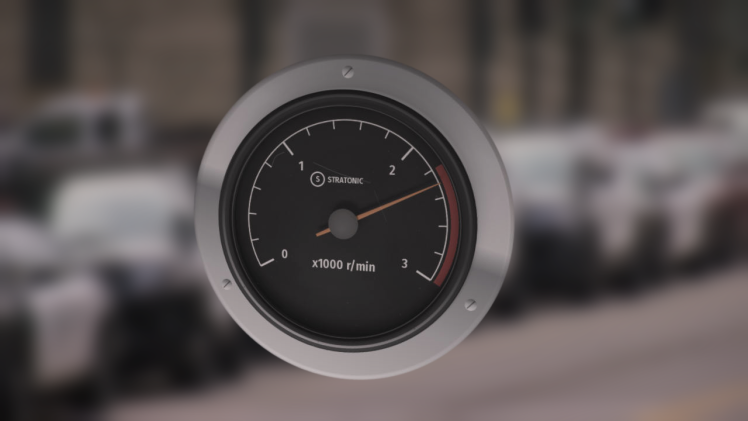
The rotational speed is value=2300 unit=rpm
